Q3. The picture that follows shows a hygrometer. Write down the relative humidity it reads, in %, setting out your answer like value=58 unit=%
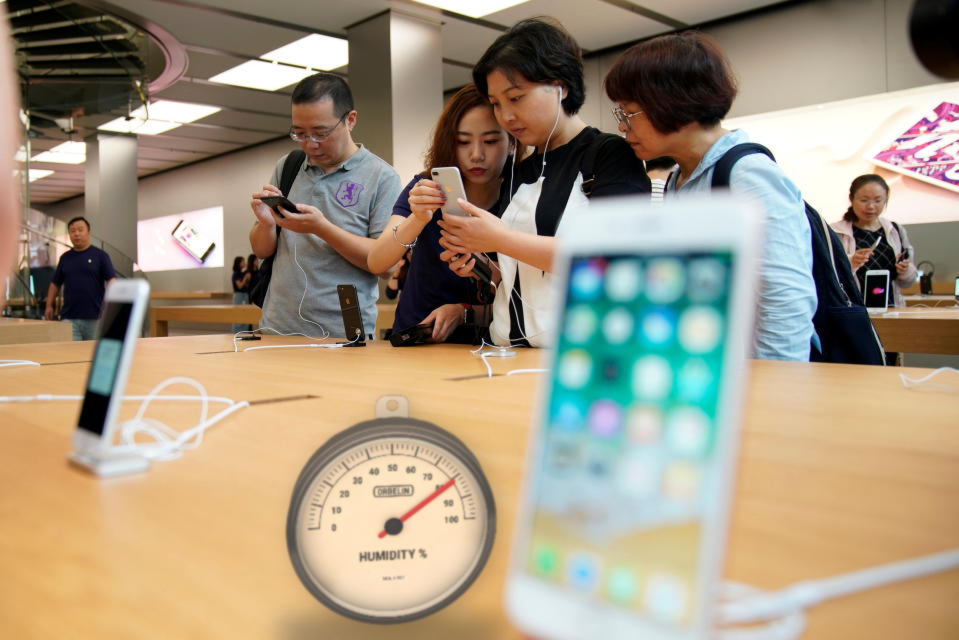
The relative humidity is value=80 unit=%
